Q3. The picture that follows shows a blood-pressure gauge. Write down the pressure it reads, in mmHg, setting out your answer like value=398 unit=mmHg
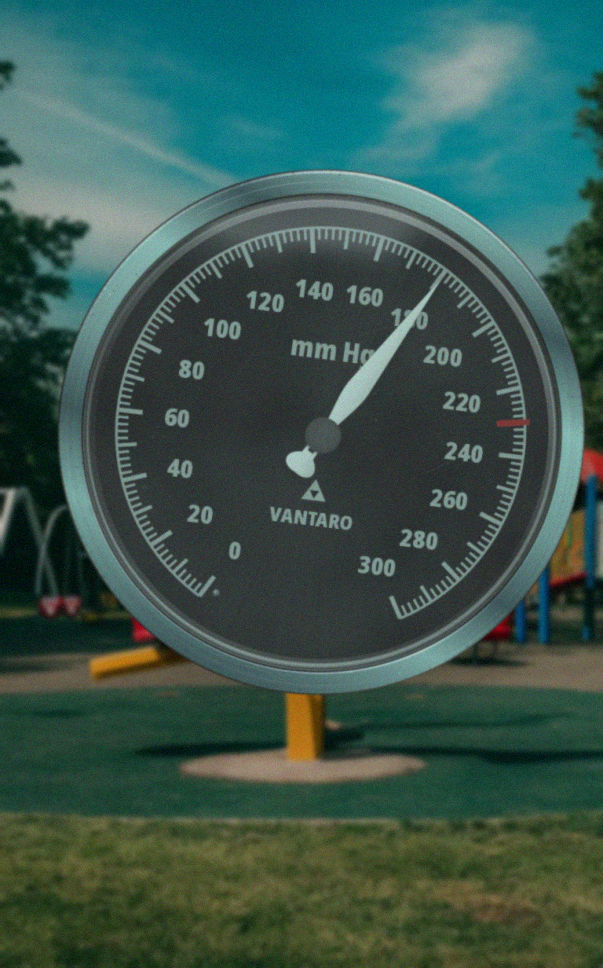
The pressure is value=180 unit=mmHg
